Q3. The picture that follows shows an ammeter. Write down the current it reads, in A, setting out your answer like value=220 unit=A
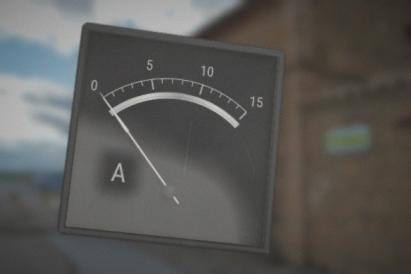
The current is value=0 unit=A
